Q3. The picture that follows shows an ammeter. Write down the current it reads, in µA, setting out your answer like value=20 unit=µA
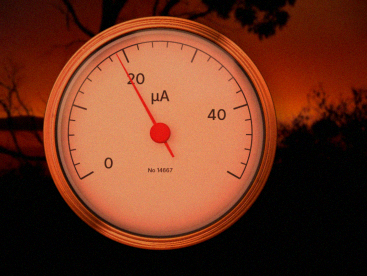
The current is value=19 unit=µA
